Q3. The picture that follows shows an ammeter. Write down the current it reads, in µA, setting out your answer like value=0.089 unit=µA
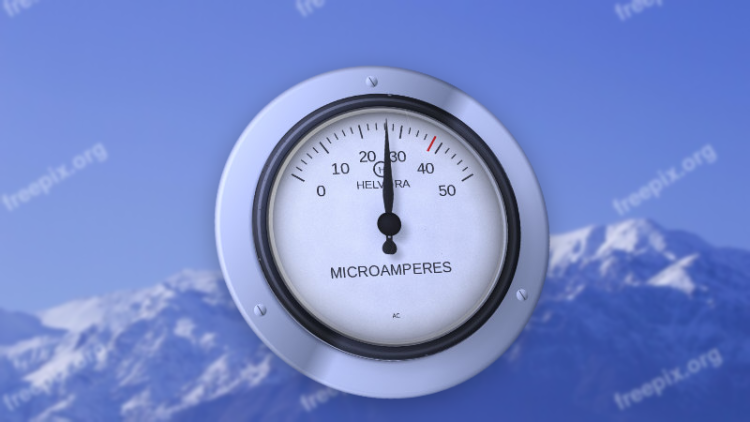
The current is value=26 unit=µA
